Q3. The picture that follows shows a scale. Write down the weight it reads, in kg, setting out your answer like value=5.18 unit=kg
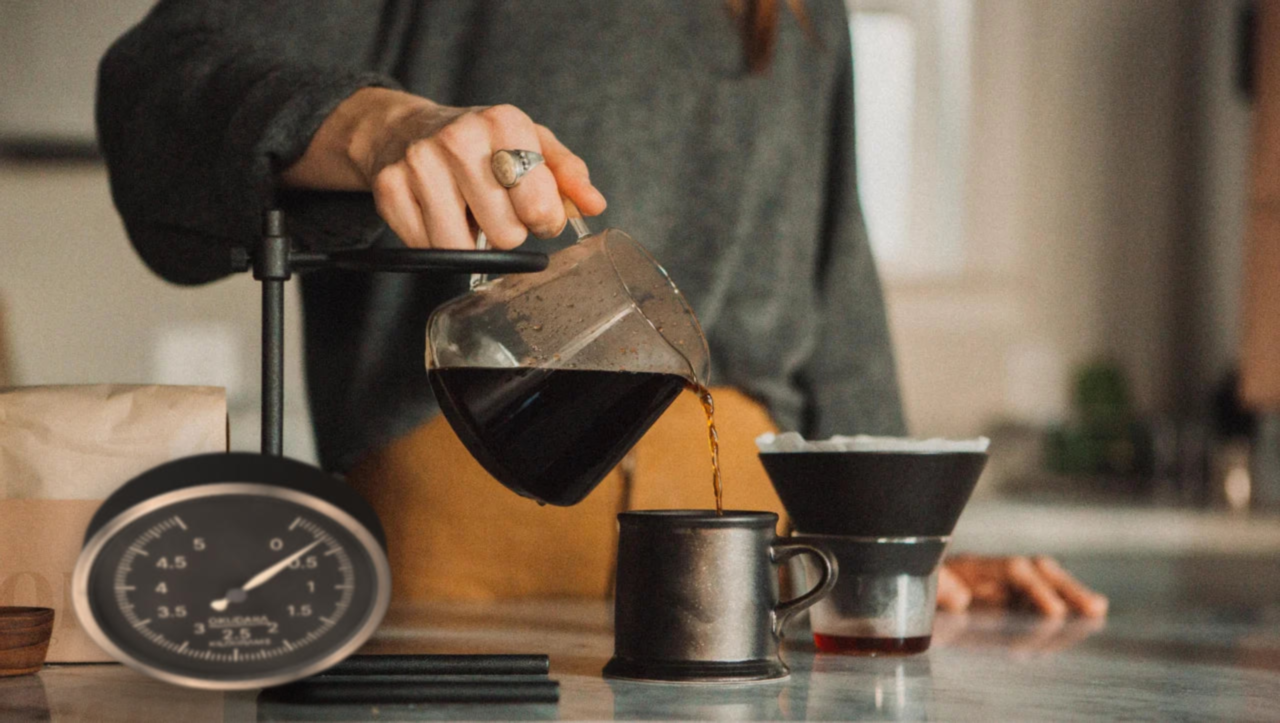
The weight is value=0.25 unit=kg
